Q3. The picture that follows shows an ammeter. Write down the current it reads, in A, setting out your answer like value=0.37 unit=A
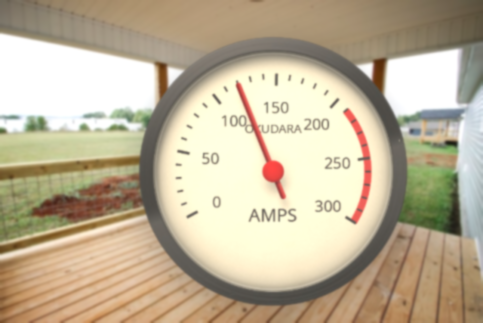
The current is value=120 unit=A
